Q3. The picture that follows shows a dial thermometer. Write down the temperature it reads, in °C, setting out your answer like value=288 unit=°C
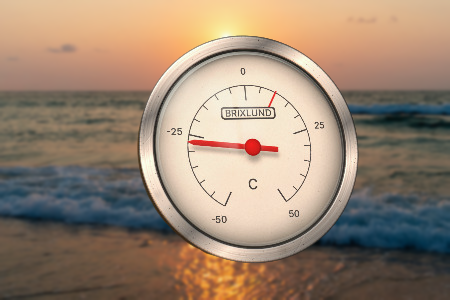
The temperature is value=-27.5 unit=°C
